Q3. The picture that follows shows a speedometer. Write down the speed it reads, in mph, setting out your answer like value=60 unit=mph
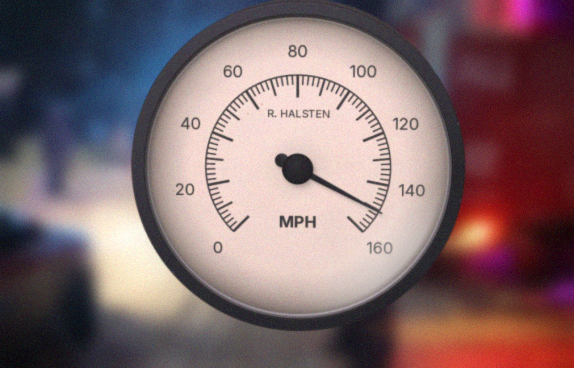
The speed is value=150 unit=mph
